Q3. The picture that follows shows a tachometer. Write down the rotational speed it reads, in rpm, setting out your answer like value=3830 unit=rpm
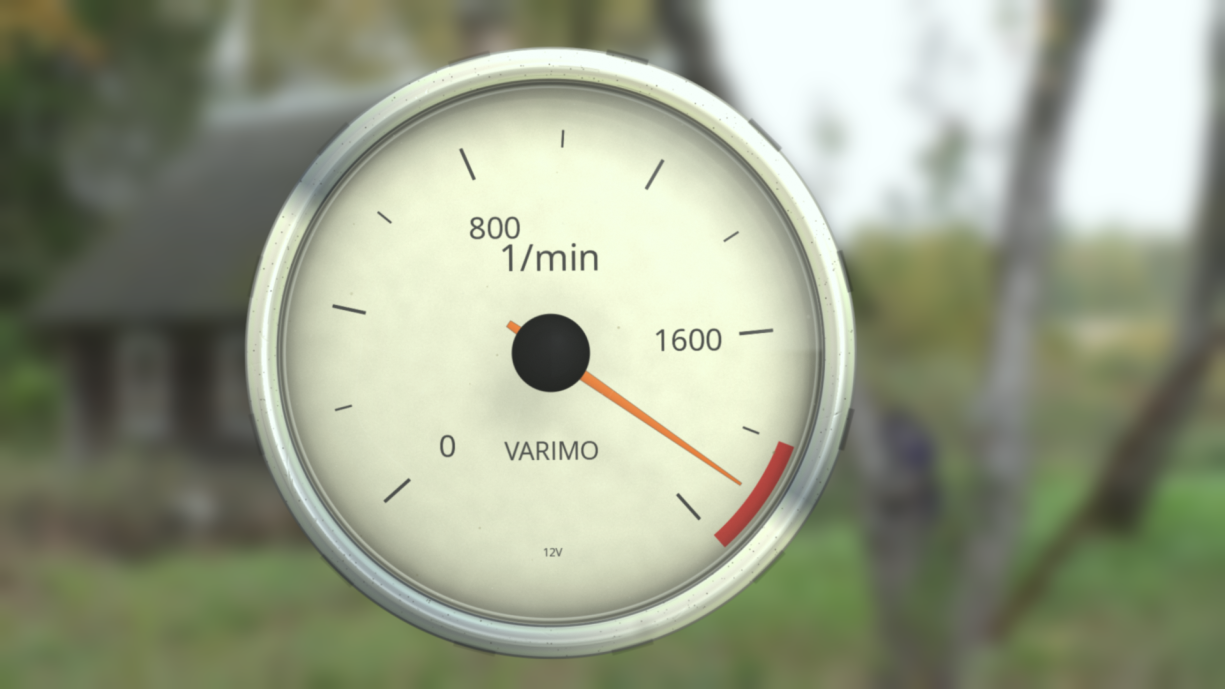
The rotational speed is value=1900 unit=rpm
